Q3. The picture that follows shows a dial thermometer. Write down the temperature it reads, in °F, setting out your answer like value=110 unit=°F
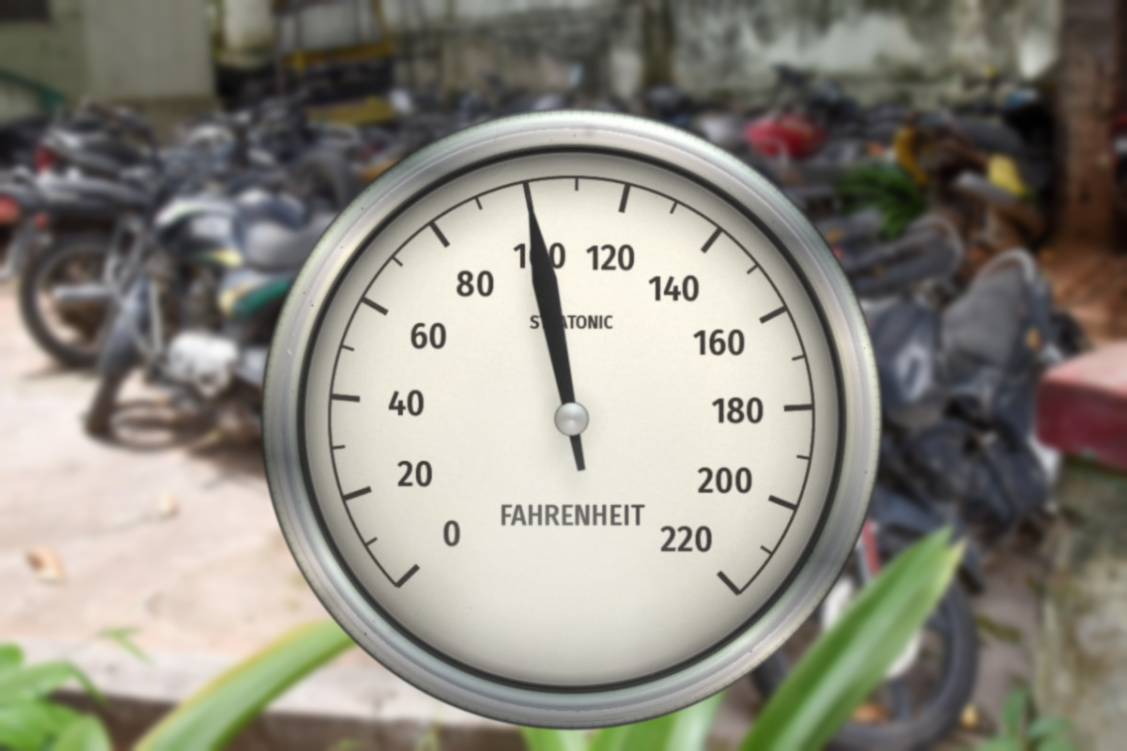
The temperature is value=100 unit=°F
